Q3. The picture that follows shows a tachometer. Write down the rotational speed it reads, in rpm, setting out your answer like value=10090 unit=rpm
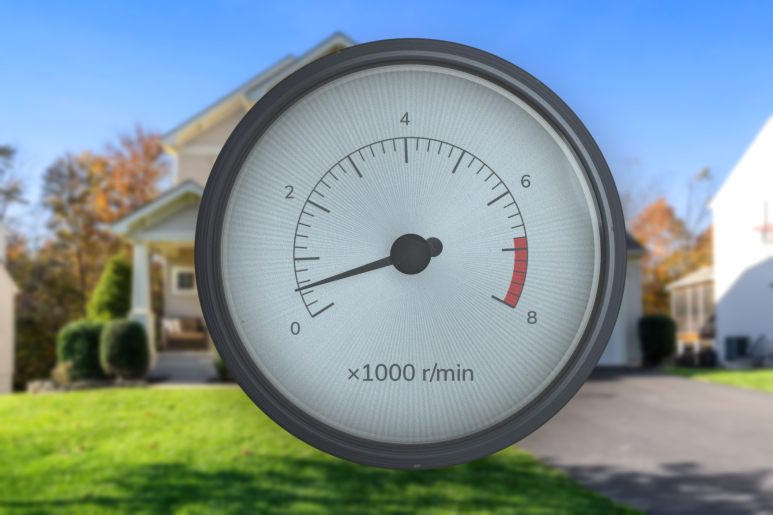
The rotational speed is value=500 unit=rpm
